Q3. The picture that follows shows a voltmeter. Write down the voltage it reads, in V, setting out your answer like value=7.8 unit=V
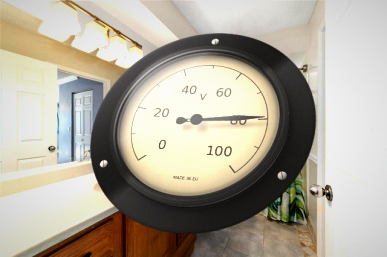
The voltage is value=80 unit=V
